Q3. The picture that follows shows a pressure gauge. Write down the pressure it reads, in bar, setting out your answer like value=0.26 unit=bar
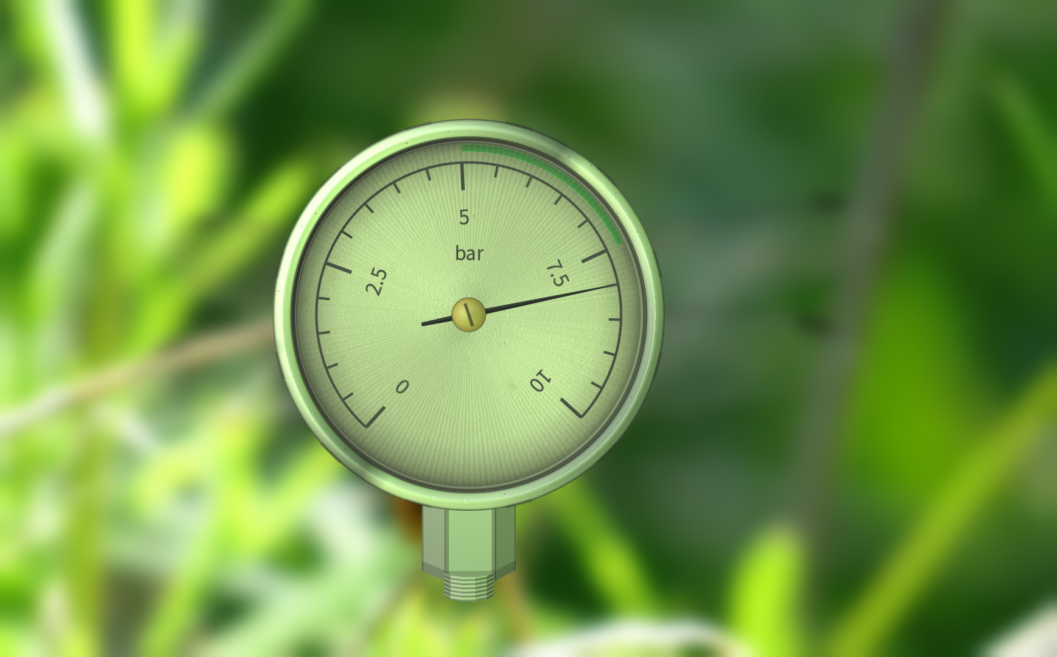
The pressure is value=8 unit=bar
